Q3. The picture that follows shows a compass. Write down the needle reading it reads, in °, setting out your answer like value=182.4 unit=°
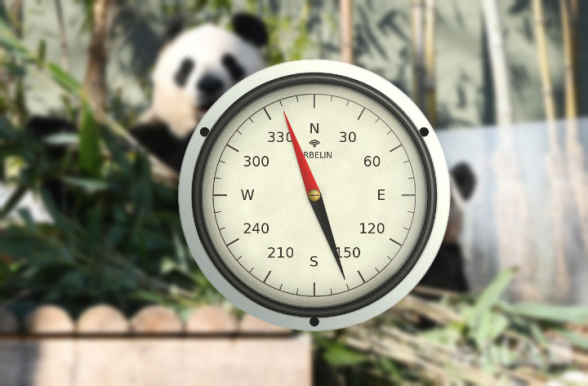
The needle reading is value=340 unit=°
